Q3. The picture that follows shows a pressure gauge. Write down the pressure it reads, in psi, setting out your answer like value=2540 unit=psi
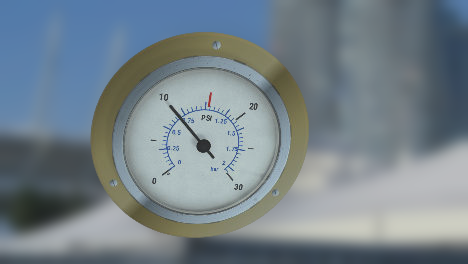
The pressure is value=10 unit=psi
